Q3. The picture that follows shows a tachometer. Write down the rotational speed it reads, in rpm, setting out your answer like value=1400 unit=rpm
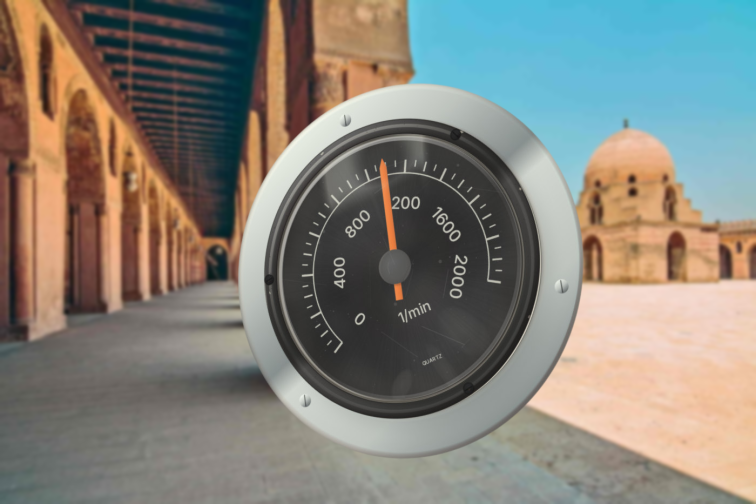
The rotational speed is value=1100 unit=rpm
